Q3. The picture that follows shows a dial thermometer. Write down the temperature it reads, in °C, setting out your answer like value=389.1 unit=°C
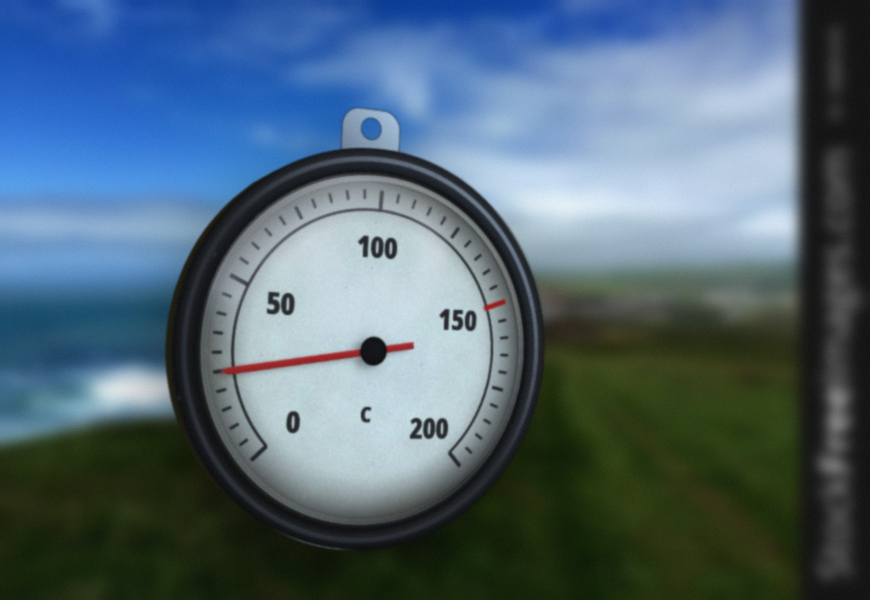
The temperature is value=25 unit=°C
